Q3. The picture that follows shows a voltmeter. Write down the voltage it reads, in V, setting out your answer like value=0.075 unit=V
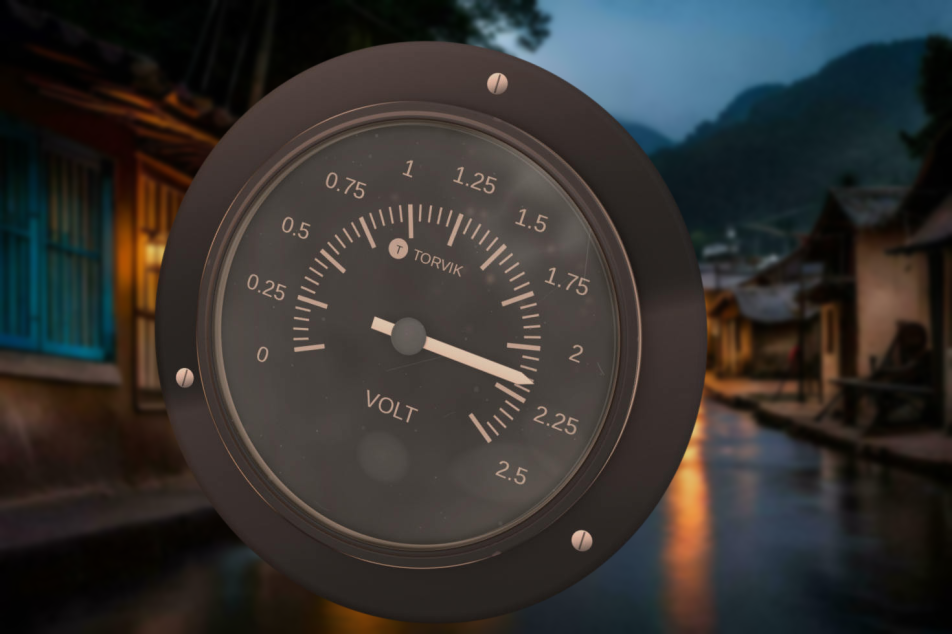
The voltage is value=2.15 unit=V
